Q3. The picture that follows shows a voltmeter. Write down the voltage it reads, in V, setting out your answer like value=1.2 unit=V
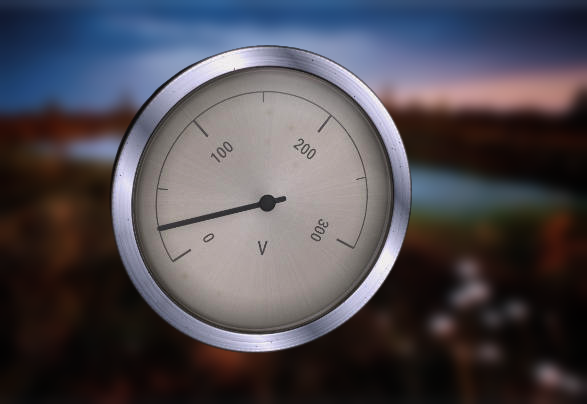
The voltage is value=25 unit=V
